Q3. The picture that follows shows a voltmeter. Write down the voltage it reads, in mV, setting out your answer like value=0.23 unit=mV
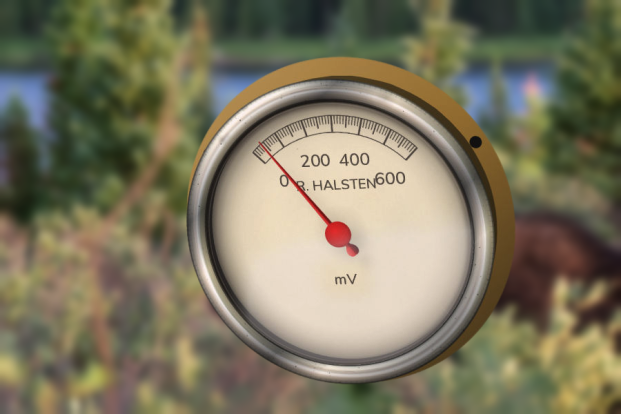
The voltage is value=50 unit=mV
